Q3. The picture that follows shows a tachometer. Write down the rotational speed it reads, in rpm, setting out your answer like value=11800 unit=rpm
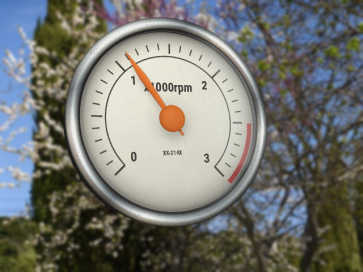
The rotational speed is value=1100 unit=rpm
